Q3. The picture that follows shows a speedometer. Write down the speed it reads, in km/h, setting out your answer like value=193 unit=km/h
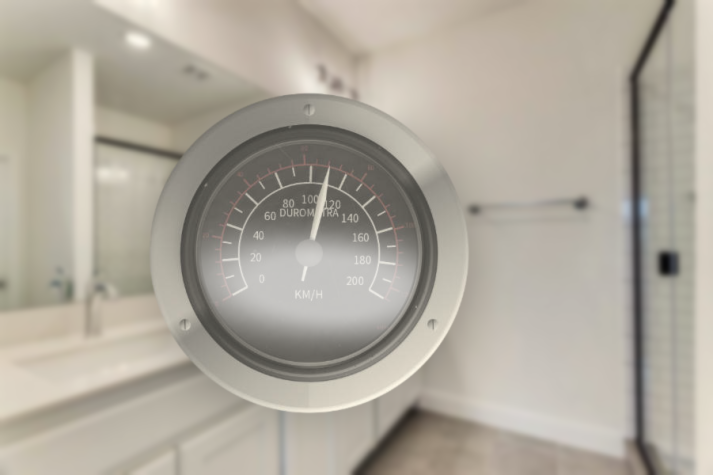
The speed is value=110 unit=km/h
